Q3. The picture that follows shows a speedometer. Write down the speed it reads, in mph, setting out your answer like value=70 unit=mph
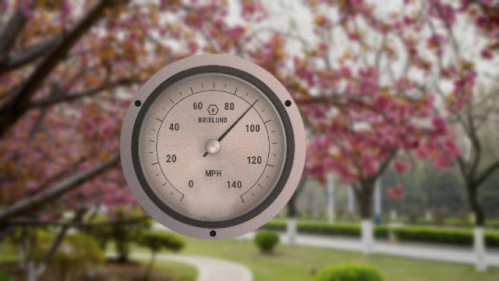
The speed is value=90 unit=mph
